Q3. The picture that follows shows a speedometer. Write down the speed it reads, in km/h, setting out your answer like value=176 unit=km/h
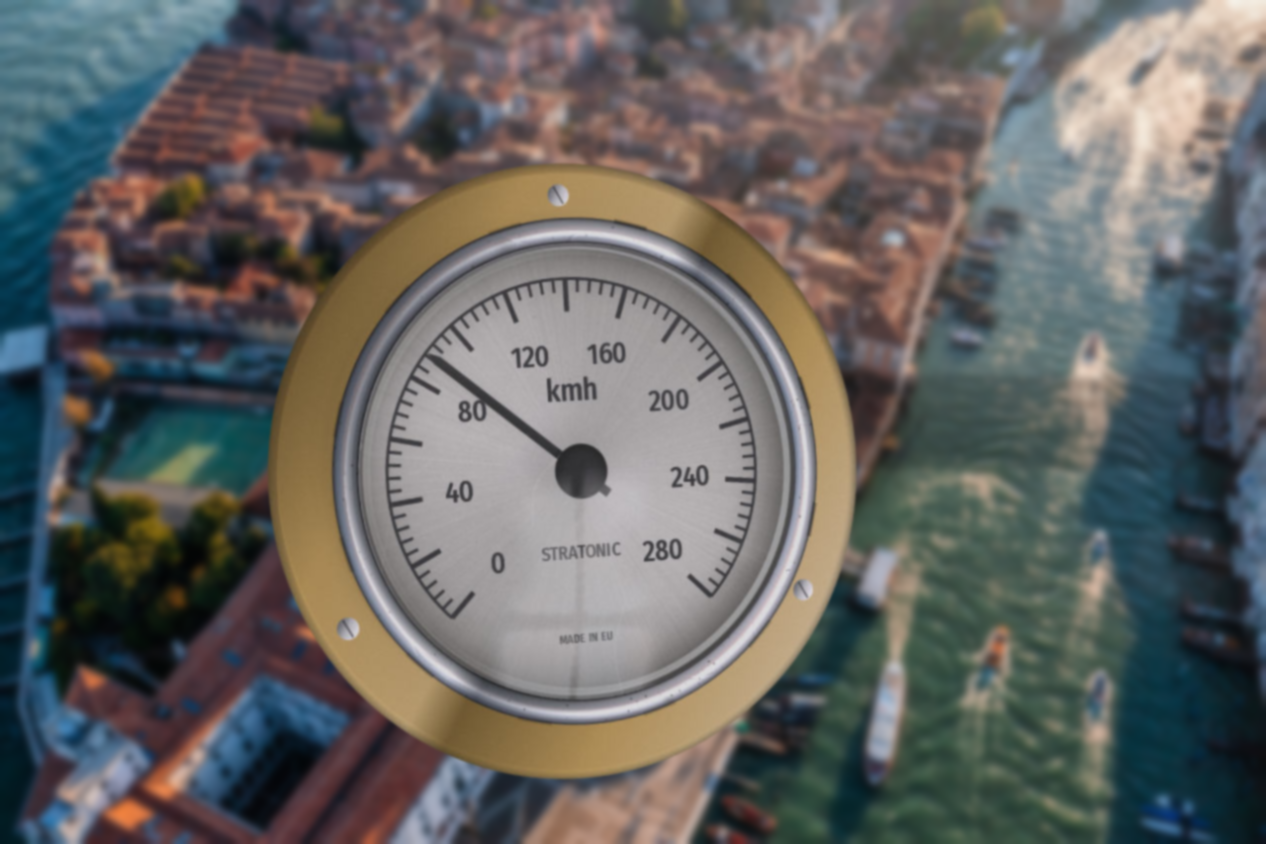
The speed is value=88 unit=km/h
